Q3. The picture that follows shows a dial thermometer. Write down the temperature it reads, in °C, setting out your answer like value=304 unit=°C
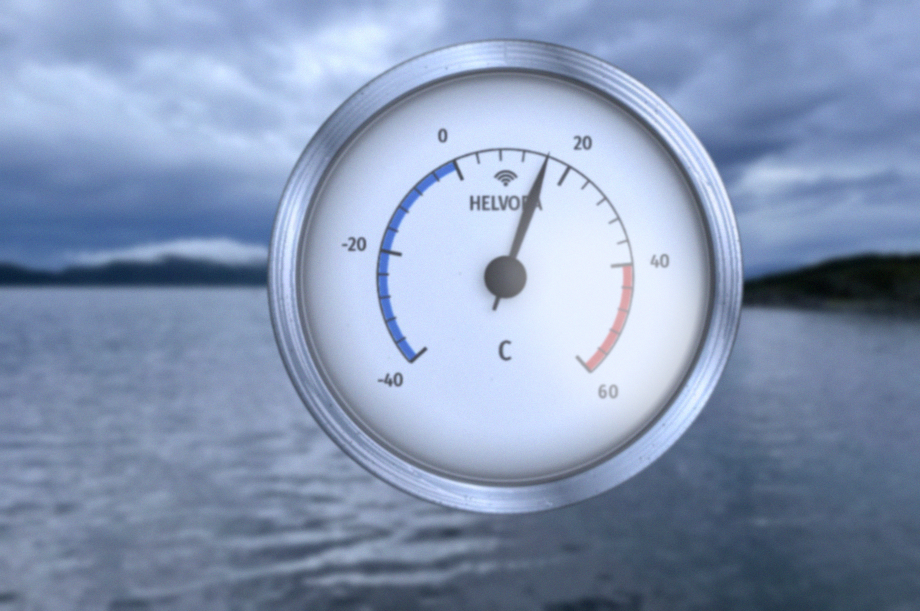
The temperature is value=16 unit=°C
